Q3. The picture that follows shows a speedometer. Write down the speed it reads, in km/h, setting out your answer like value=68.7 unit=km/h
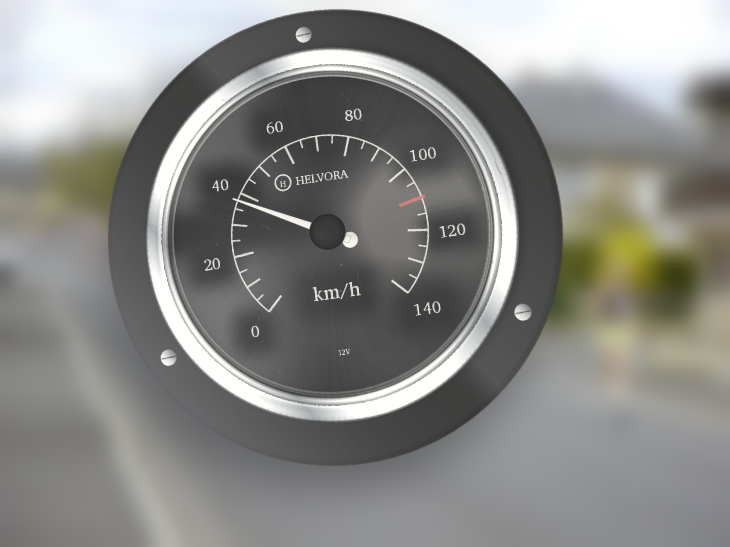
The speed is value=37.5 unit=km/h
